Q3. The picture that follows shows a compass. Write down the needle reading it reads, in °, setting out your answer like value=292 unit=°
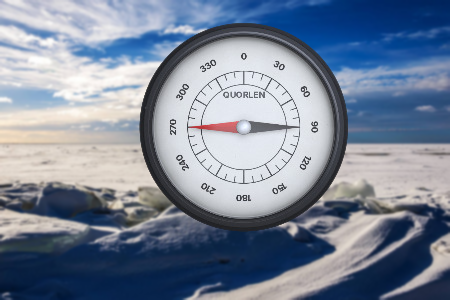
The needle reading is value=270 unit=°
